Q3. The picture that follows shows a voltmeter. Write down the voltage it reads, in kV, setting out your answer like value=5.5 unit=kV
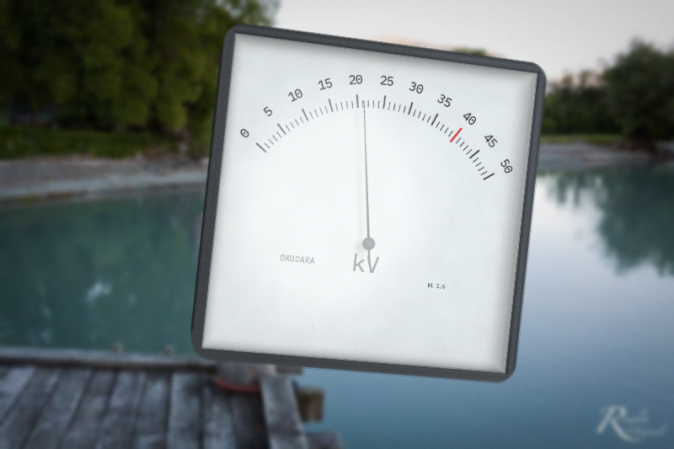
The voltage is value=21 unit=kV
